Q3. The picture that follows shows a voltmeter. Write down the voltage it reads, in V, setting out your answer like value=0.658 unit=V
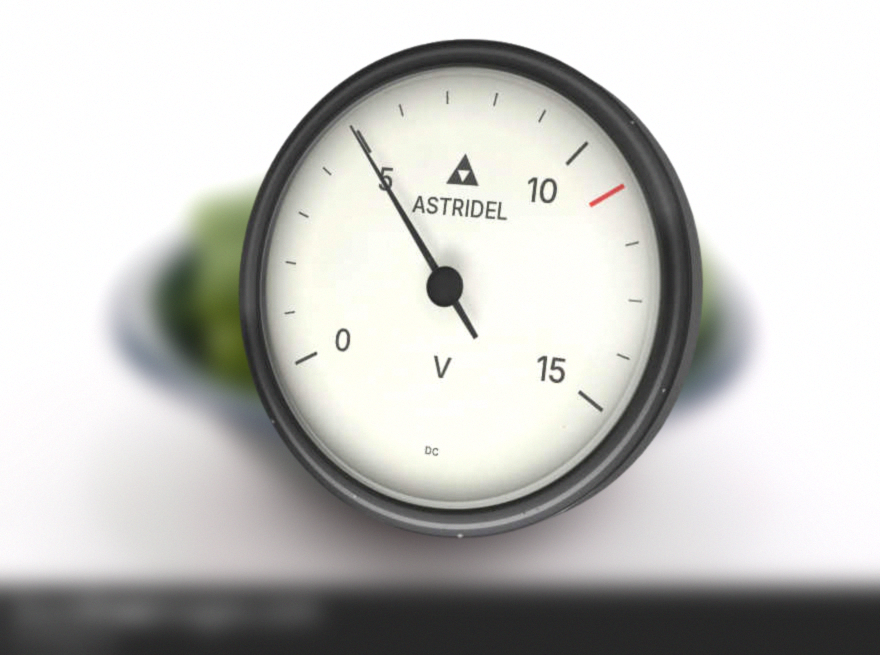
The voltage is value=5 unit=V
